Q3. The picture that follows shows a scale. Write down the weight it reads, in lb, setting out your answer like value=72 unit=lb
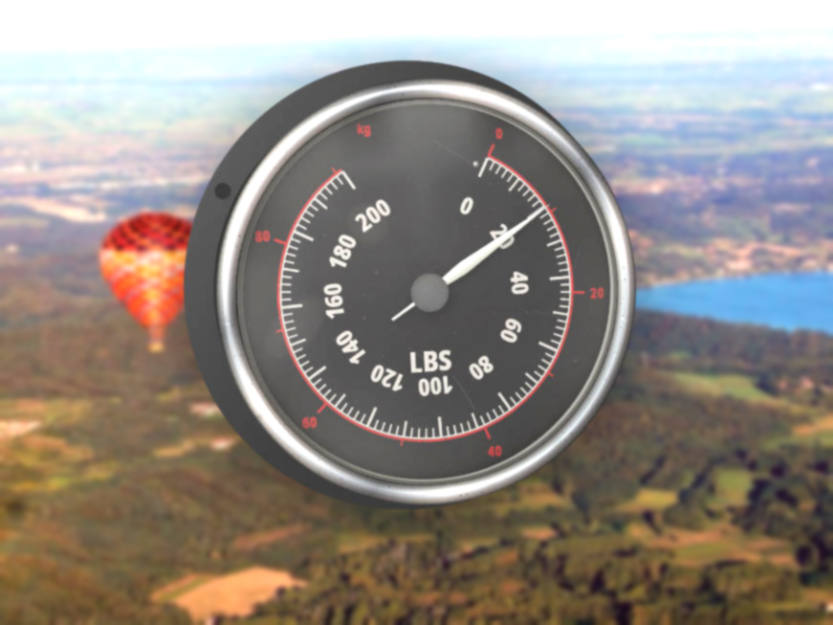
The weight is value=20 unit=lb
